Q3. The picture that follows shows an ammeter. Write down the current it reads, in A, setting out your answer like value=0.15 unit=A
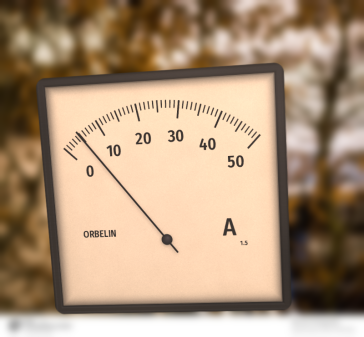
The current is value=5 unit=A
